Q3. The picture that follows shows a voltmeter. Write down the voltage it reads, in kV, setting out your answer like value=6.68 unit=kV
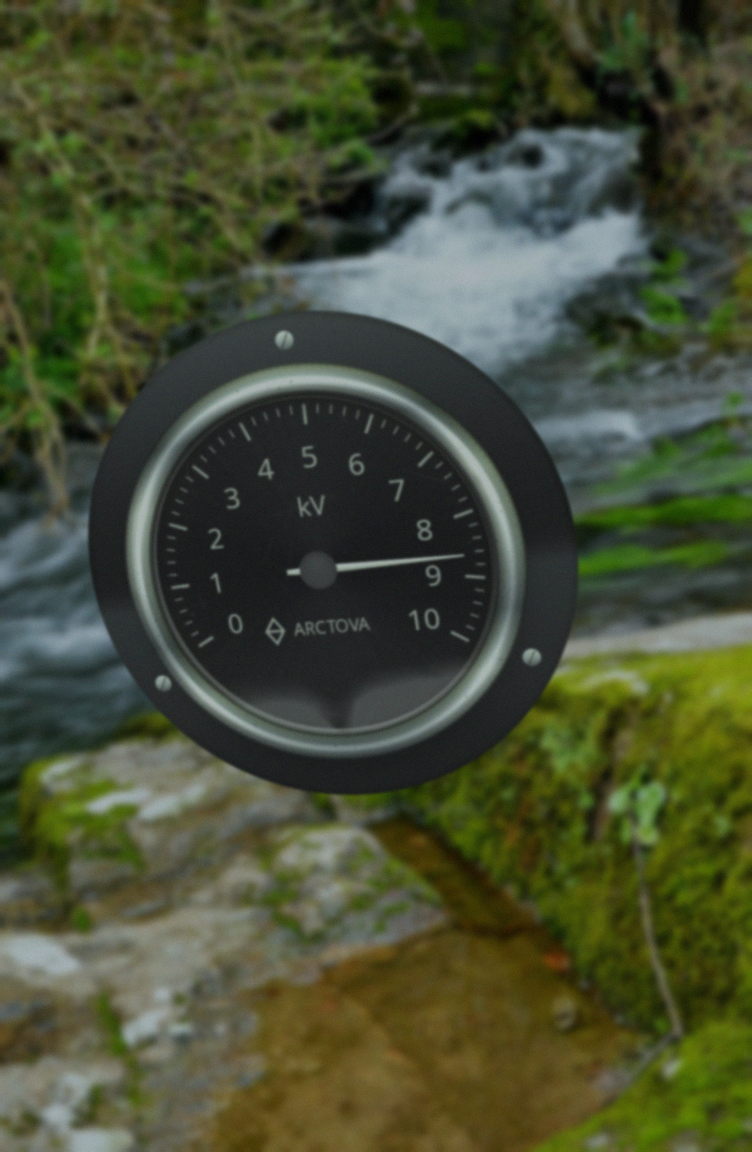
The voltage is value=8.6 unit=kV
